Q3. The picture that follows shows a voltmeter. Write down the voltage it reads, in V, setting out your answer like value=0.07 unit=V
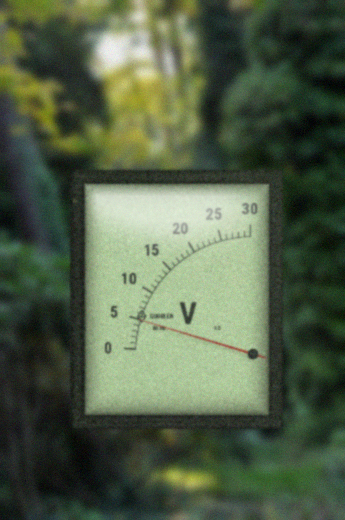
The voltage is value=5 unit=V
